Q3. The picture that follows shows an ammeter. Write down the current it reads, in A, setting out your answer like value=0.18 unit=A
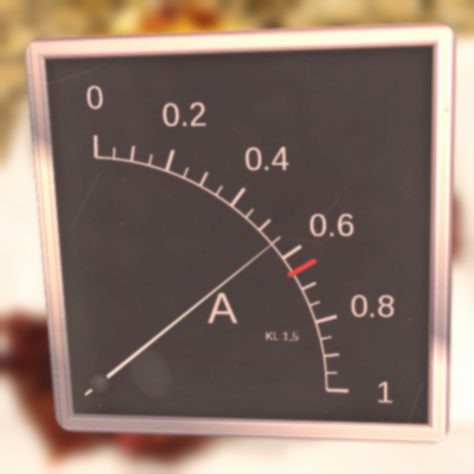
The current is value=0.55 unit=A
